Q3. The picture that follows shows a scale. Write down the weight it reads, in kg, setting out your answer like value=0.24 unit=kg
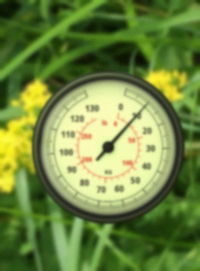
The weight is value=10 unit=kg
